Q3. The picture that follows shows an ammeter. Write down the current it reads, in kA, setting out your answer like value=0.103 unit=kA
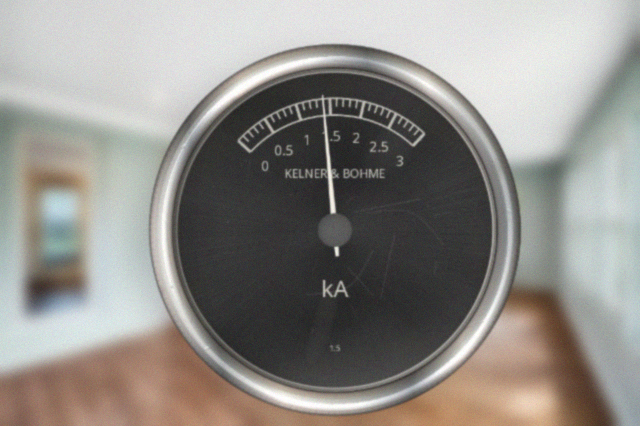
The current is value=1.4 unit=kA
